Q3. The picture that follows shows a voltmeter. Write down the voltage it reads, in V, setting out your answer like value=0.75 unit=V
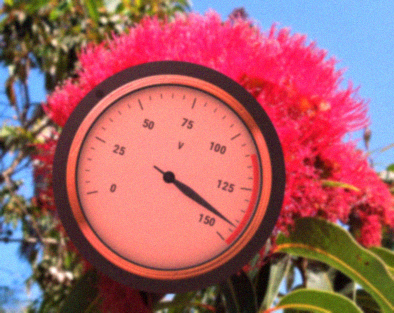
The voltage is value=142.5 unit=V
